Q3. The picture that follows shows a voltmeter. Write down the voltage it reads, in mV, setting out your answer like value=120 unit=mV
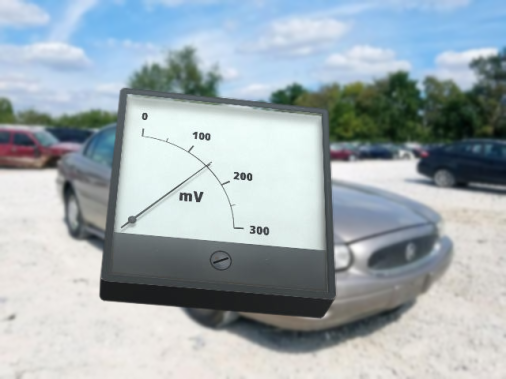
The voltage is value=150 unit=mV
